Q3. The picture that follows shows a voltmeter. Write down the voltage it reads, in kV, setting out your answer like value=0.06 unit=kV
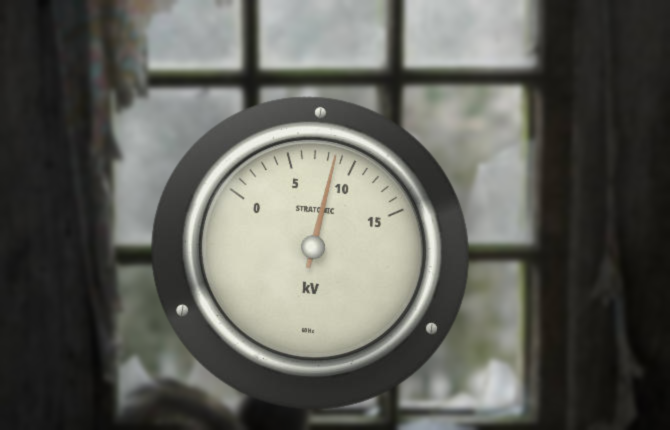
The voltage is value=8.5 unit=kV
